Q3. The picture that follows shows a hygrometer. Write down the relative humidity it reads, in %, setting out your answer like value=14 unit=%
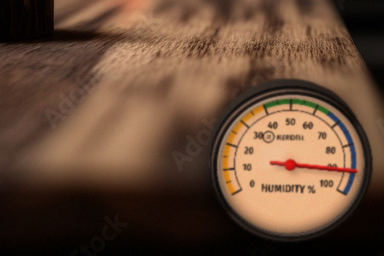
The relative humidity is value=90 unit=%
